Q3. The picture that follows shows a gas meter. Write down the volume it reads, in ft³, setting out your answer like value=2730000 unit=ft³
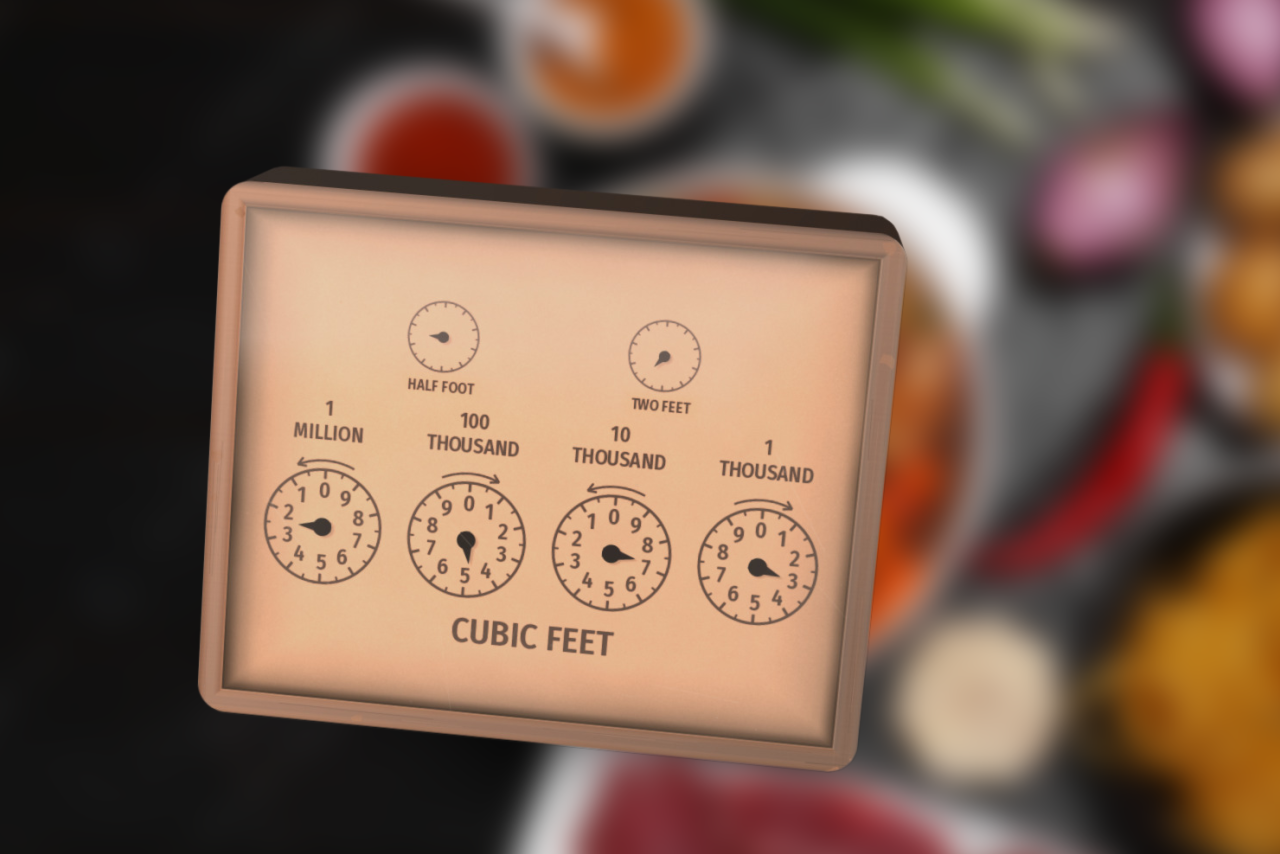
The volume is value=247300 unit=ft³
